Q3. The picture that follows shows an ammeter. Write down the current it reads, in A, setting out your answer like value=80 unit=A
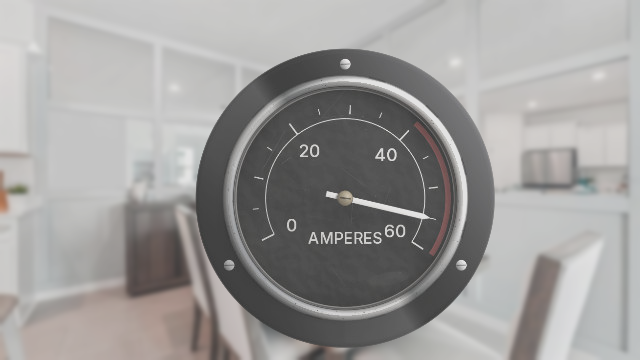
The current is value=55 unit=A
